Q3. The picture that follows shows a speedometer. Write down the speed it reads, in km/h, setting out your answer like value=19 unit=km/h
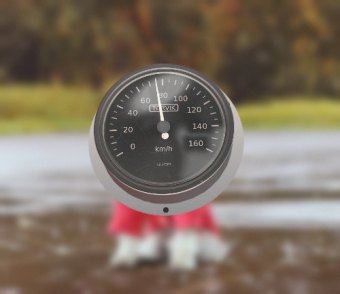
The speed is value=75 unit=km/h
